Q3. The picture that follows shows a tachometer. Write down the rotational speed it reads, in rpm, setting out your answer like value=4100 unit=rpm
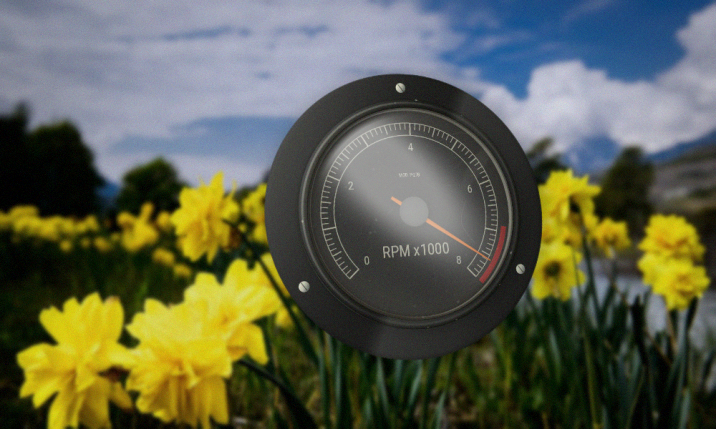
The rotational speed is value=7600 unit=rpm
